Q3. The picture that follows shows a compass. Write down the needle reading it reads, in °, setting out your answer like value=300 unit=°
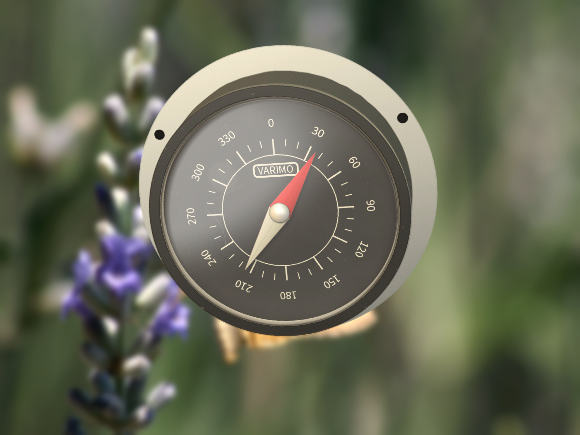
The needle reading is value=35 unit=°
